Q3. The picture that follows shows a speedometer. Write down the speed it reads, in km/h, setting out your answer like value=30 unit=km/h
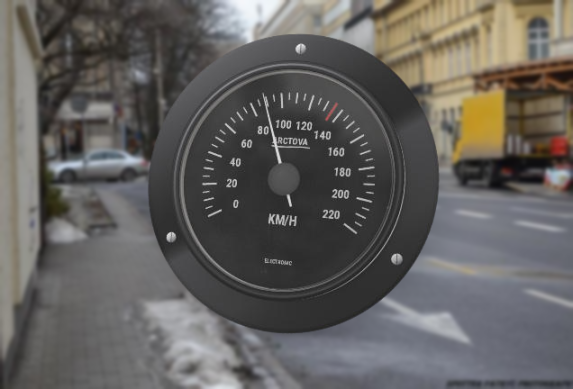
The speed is value=90 unit=km/h
